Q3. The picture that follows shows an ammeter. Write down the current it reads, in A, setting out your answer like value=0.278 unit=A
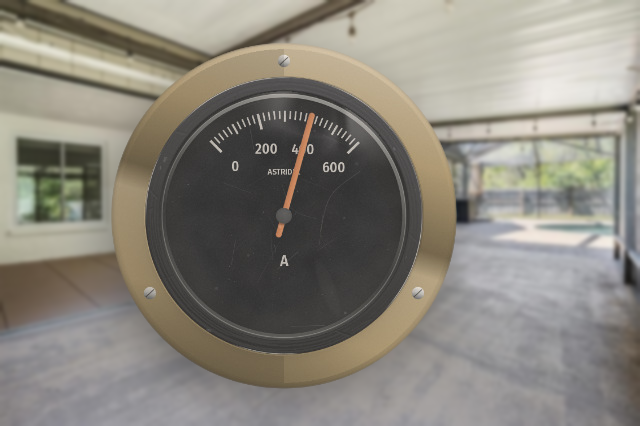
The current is value=400 unit=A
